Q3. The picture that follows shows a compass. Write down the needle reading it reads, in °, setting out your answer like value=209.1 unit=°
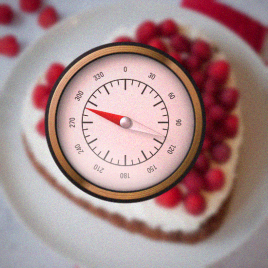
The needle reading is value=290 unit=°
